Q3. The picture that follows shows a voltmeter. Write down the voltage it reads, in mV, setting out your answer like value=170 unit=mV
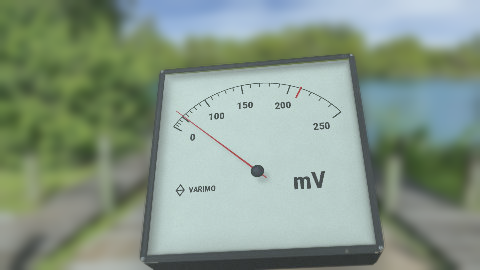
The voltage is value=50 unit=mV
